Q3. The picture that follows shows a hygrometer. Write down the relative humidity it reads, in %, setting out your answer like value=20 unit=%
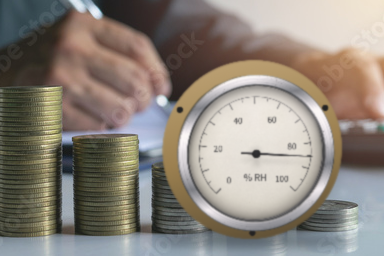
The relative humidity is value=85 unit=%
